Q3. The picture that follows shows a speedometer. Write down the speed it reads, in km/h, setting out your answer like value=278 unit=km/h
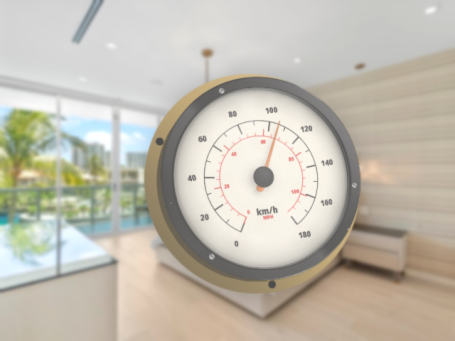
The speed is value=105 unit=km/h
